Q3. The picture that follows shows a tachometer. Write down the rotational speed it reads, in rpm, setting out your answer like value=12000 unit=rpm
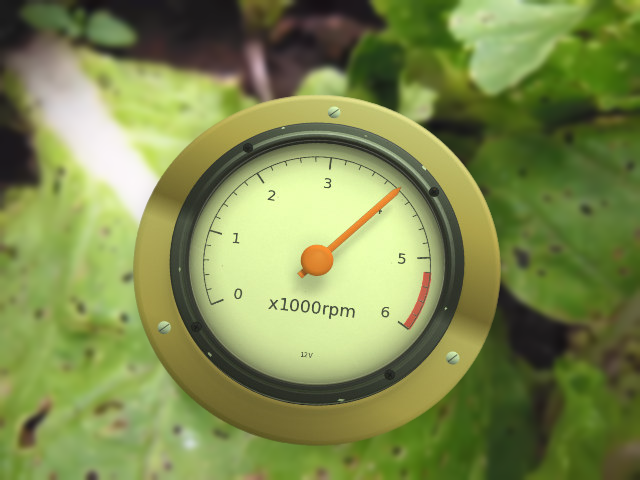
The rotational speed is value=4000 unit=rpm
